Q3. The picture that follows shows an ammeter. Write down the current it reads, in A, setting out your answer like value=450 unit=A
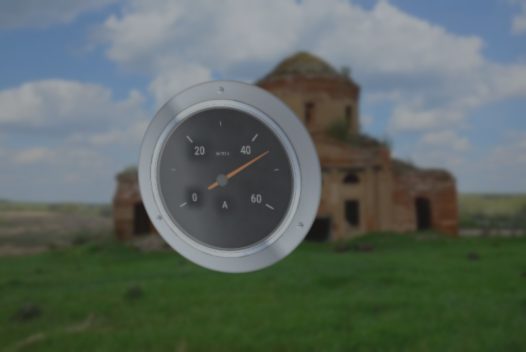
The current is value=45 unit=A
